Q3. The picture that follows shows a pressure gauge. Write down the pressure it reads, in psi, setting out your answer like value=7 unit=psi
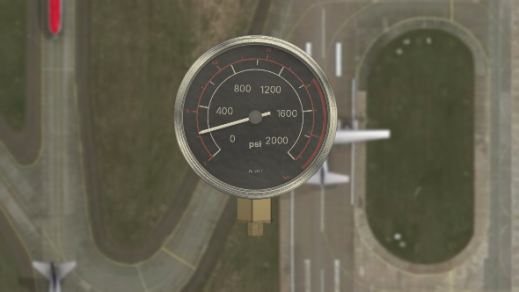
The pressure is value=200 unit=psi
